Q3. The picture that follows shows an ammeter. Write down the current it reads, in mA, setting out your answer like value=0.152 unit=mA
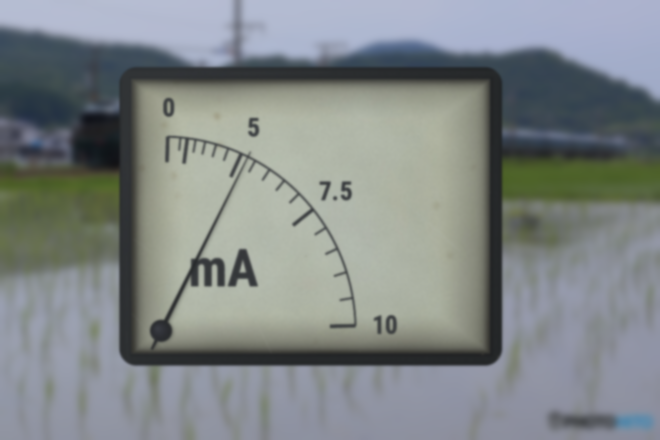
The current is value=5.25 unit=mA
